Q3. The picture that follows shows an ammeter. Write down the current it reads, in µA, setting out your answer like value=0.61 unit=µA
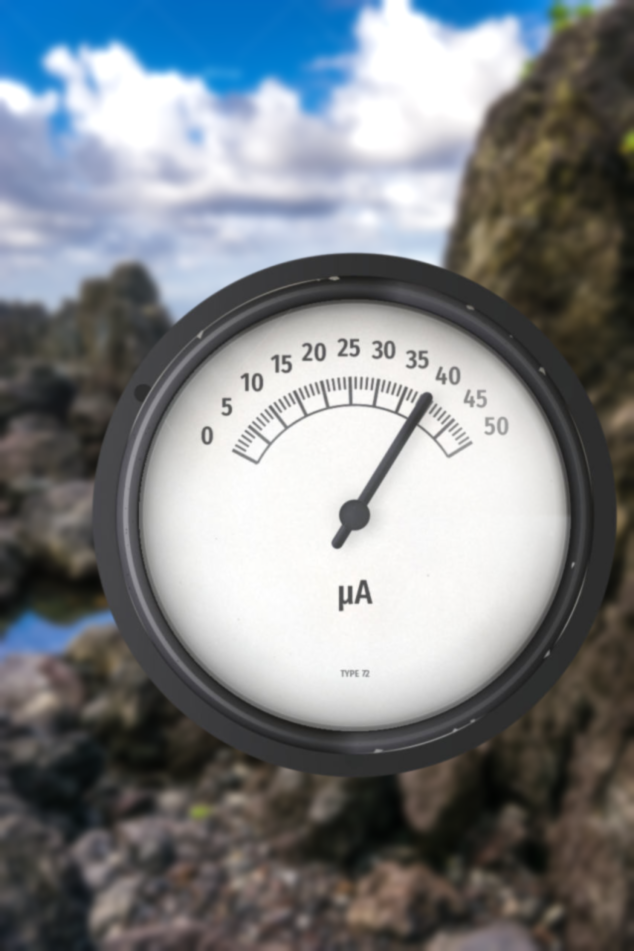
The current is value=39 unit=µA
